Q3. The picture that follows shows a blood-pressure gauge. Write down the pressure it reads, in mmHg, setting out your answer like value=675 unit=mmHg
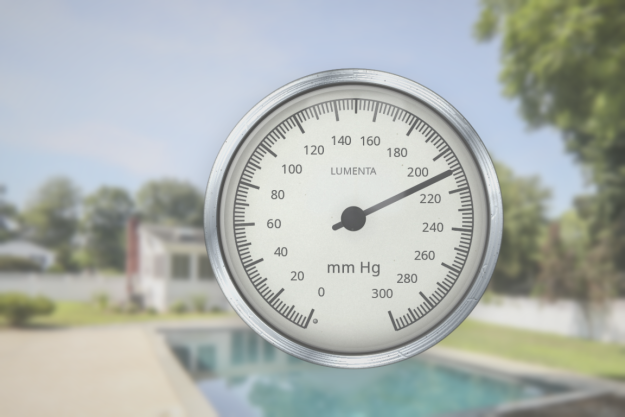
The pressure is value=210 unit=mmHg
